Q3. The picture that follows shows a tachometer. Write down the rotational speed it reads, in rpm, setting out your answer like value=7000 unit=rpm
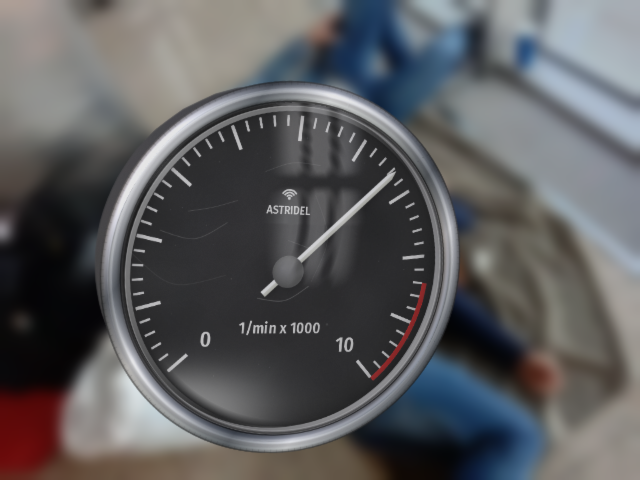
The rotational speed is value=6600 unit=rpm
